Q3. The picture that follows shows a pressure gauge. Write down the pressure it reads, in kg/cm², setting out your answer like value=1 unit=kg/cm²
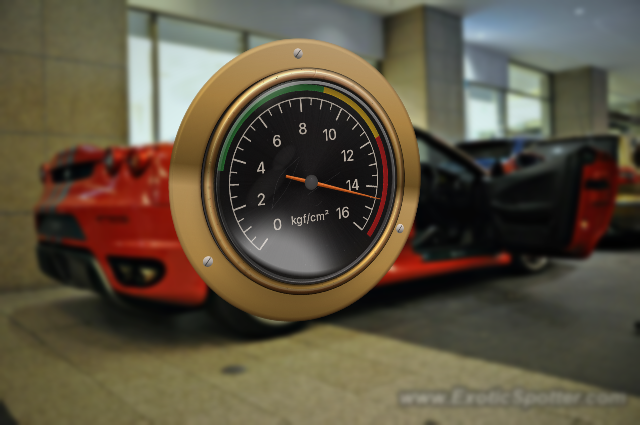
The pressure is value=14.5 unit=kg/cm²
